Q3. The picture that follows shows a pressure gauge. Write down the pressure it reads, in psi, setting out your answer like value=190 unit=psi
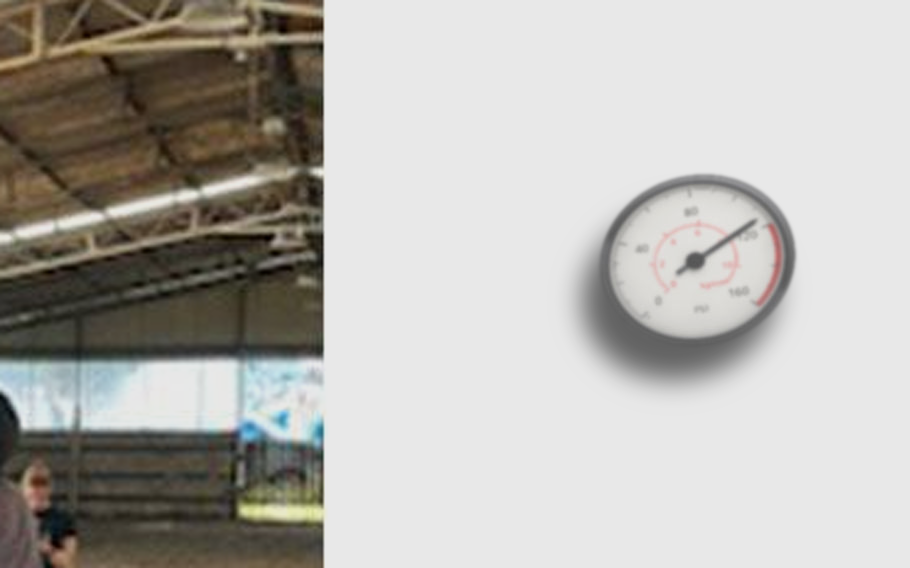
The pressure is value=115 unit=psi
